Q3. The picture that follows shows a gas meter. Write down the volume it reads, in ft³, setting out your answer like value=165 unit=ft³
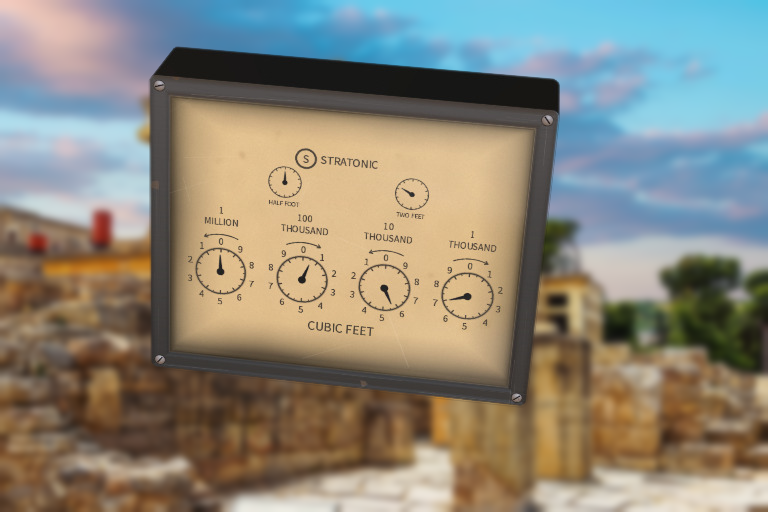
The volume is value=5700 unit=ft³
